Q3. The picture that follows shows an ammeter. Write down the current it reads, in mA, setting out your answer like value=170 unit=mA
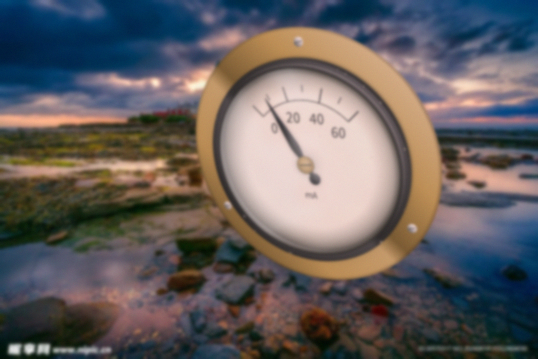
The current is value=10 unit=mA
